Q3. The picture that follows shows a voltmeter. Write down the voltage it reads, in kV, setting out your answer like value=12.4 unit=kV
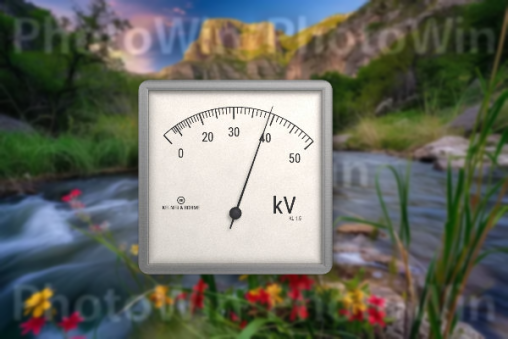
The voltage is value=39 unit=kV
